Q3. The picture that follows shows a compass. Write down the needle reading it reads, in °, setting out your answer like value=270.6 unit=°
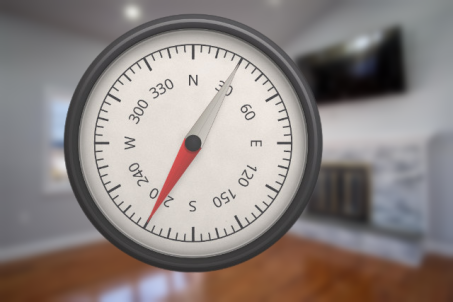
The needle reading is value=210 unit=°
